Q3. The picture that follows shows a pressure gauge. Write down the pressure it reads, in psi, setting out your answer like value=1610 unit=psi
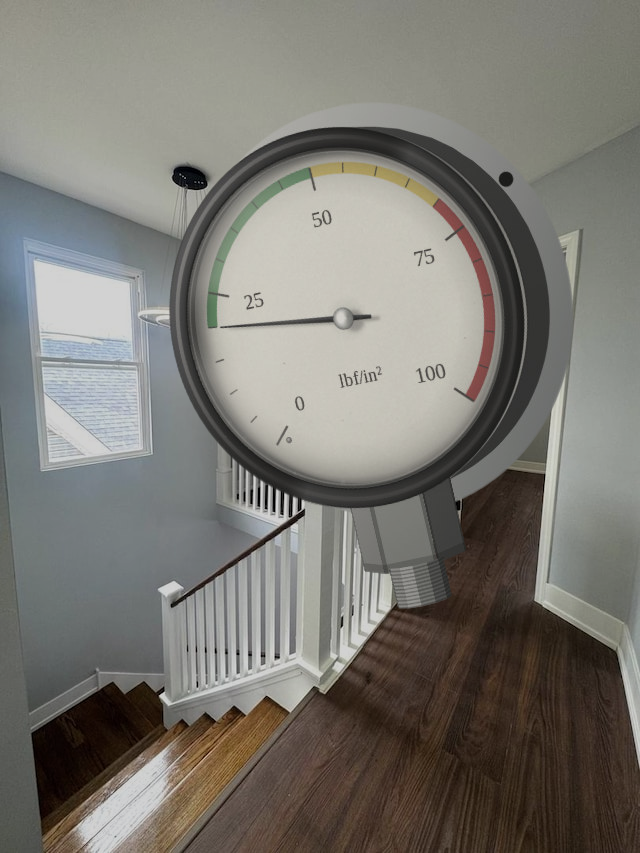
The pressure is value=20 unit=psi
